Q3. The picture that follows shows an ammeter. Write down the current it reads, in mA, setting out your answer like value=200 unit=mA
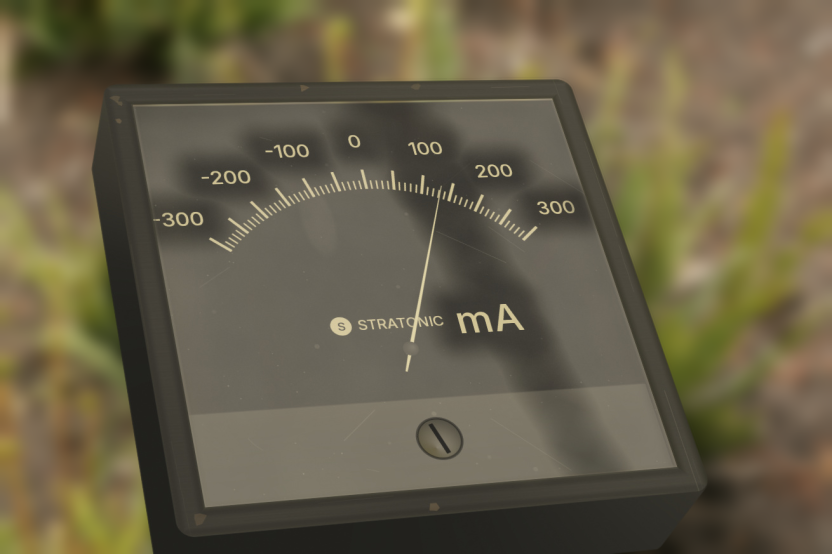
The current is value=130 unit=mA
